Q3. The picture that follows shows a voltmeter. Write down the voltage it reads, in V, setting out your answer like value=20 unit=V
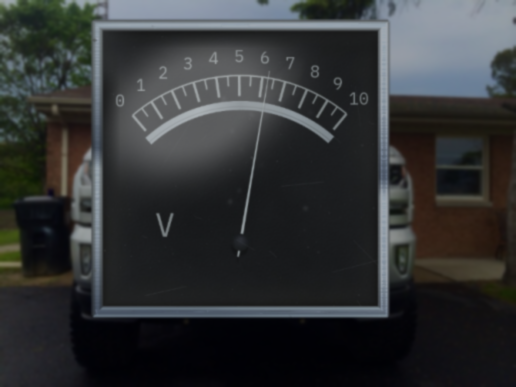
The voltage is value=6.25 unit=V
